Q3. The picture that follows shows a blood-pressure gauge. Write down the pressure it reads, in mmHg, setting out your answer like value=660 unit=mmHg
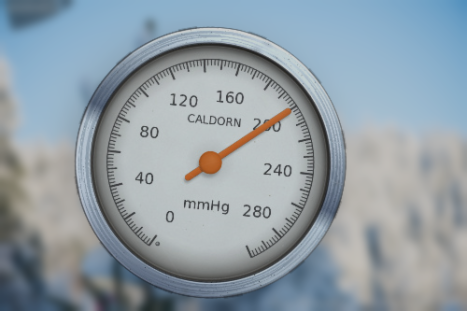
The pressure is value=200 unit=mmHg
